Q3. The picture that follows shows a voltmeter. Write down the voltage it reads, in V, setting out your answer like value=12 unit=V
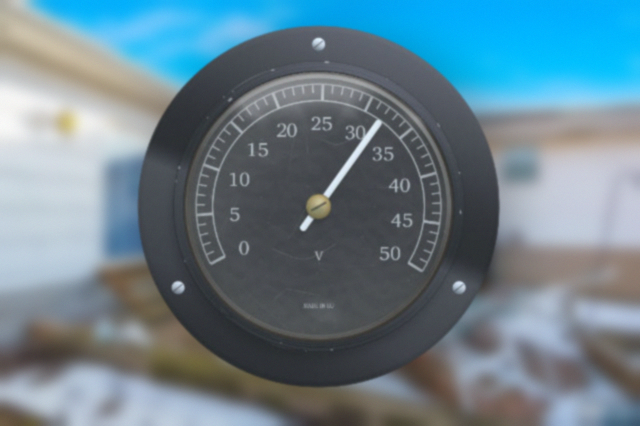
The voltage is value=32 unit=V
